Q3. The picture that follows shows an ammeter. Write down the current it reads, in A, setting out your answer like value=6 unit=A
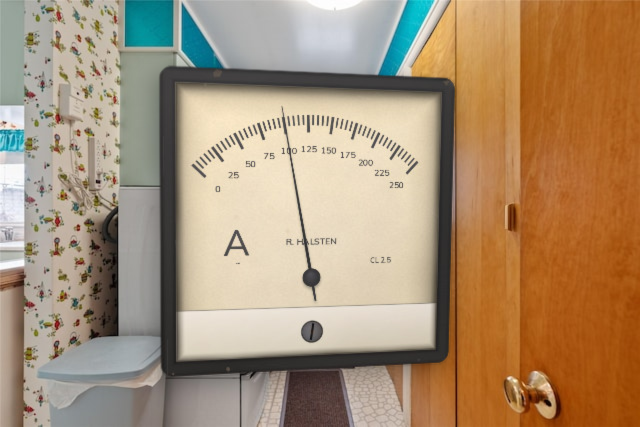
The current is value=100 unit=A
